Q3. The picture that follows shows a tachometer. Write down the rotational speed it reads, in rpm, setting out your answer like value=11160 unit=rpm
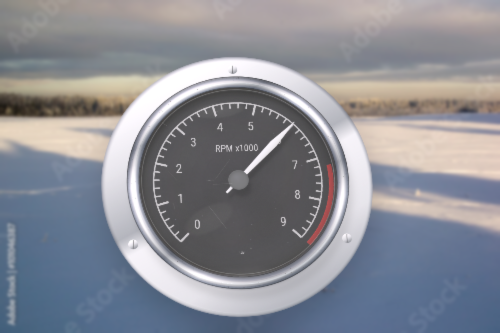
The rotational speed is value=6000 unit=rpm
